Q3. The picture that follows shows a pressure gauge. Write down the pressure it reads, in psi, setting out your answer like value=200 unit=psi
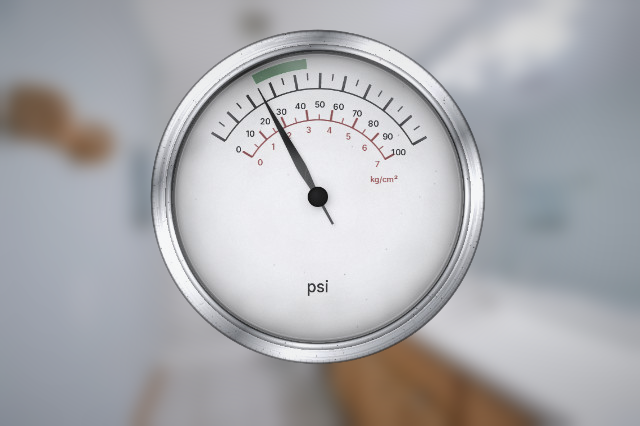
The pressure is value=25 unit=psi
